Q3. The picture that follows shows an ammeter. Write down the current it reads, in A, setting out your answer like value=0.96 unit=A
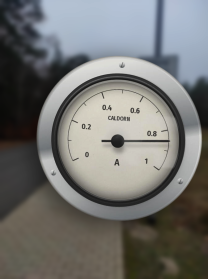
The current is value=0.85 unit=A
